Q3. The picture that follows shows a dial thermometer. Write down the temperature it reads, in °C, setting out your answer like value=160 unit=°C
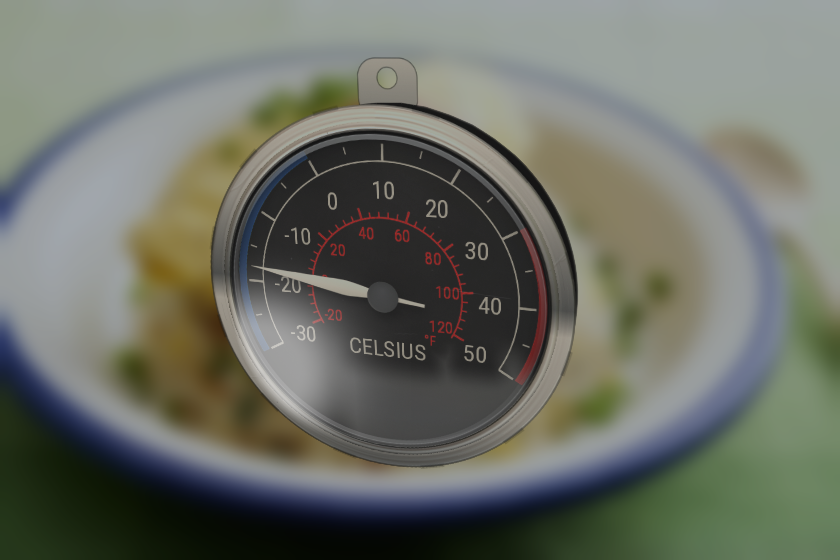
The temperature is value=-17.5 unit=°C
